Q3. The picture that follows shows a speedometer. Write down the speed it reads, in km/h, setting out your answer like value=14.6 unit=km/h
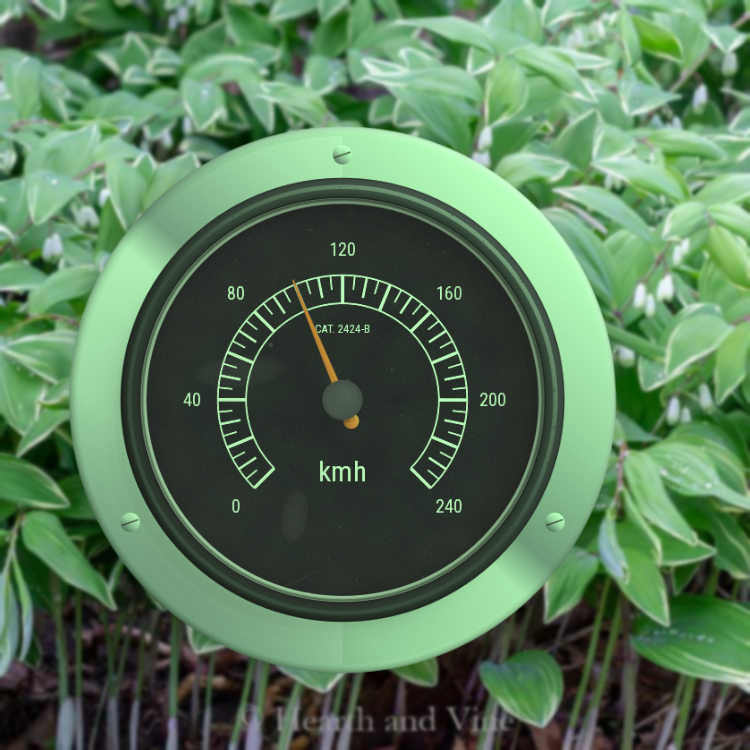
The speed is value=100 unit=km/h
